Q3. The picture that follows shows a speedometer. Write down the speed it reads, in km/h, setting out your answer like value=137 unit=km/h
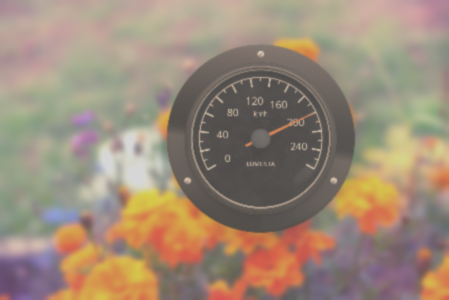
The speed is value=200 unit=km/h
